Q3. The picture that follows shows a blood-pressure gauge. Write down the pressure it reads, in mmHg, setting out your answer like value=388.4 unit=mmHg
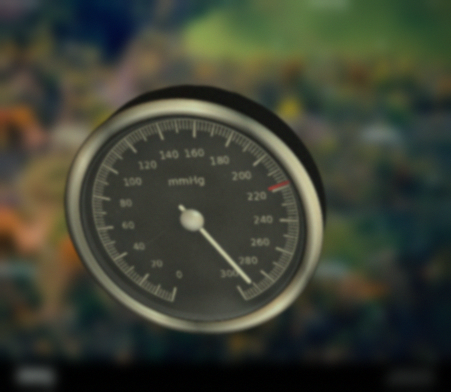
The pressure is value=290 unit=mmHg
